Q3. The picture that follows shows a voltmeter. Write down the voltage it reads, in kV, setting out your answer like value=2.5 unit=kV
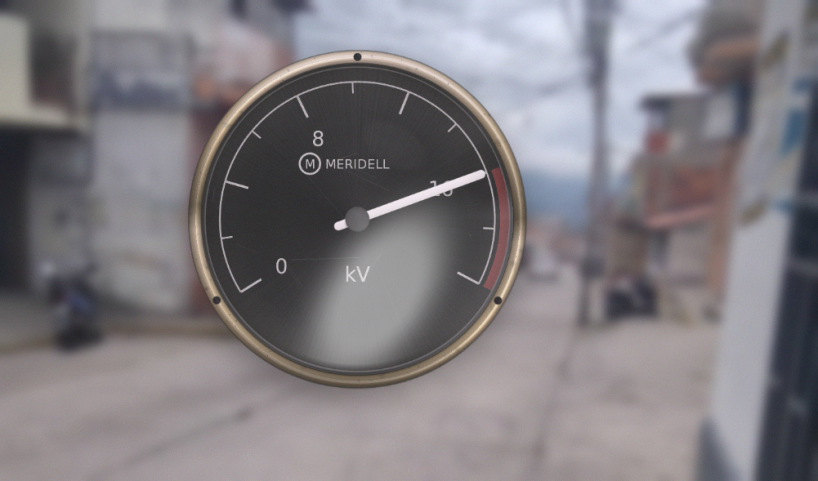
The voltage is value=16 unit=kV
